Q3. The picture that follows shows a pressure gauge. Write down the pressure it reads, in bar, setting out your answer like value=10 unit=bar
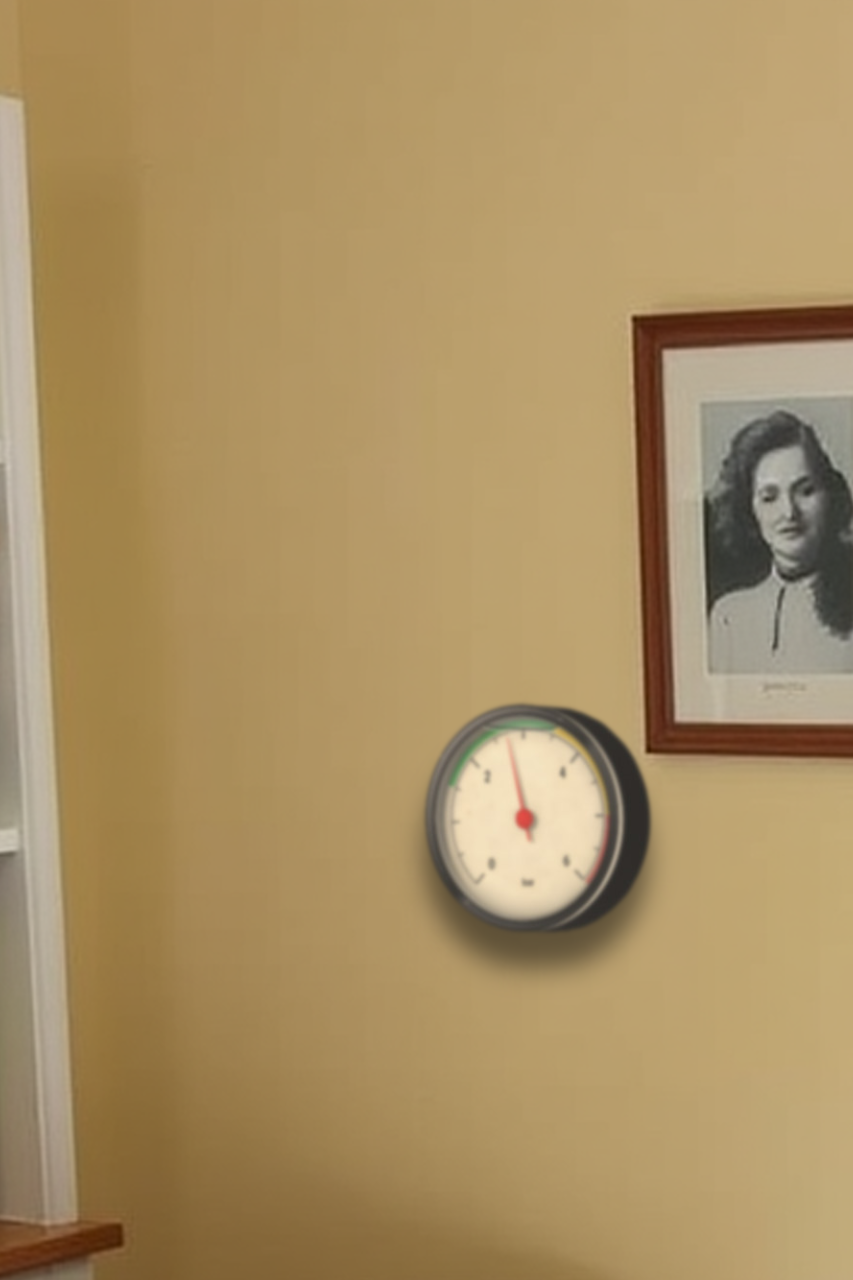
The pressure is value=2.75 unit=bar
